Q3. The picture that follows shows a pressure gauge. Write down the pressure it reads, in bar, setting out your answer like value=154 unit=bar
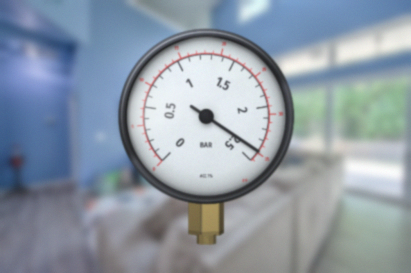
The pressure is value=2.4 unit=bar
